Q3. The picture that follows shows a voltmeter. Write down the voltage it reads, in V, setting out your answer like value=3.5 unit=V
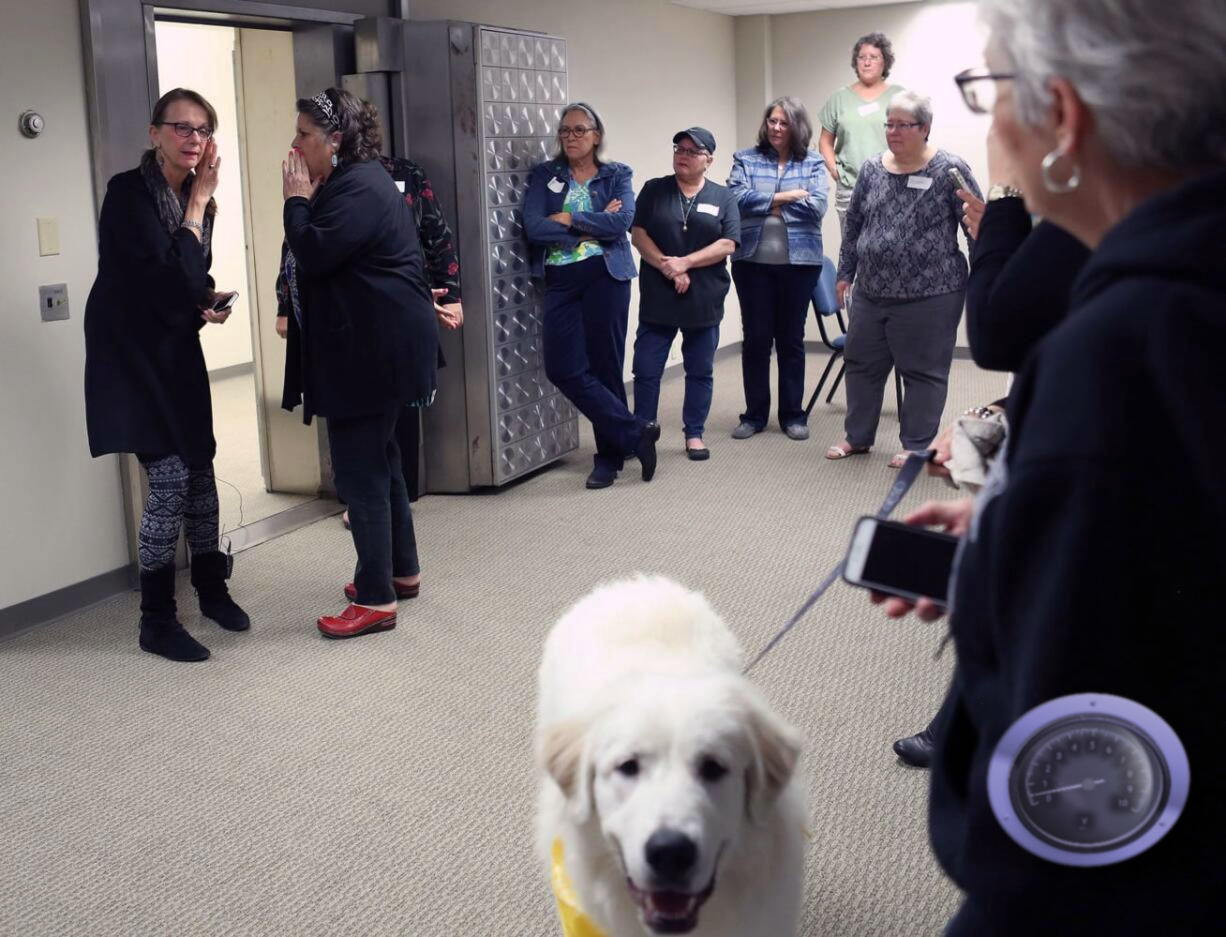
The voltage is value=0.5 unit=V
